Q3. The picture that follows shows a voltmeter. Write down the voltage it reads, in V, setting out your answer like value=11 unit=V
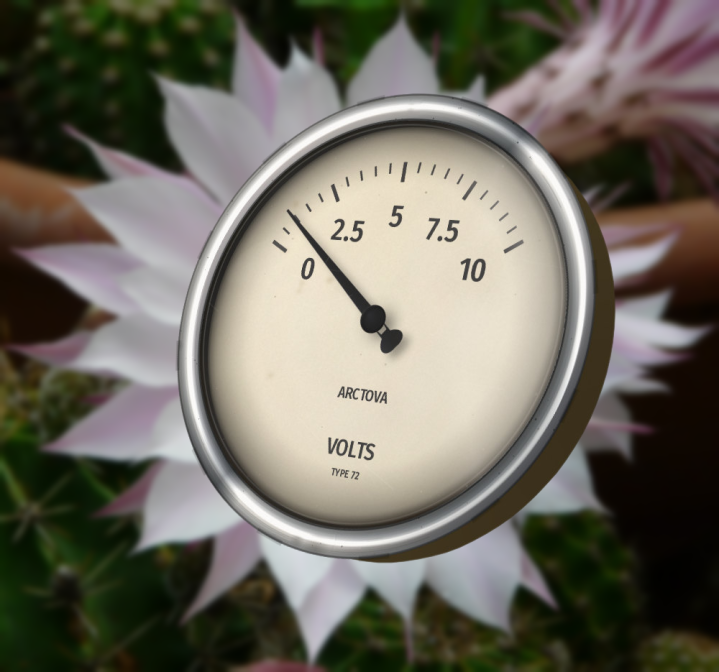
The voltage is value=1 unit=V
